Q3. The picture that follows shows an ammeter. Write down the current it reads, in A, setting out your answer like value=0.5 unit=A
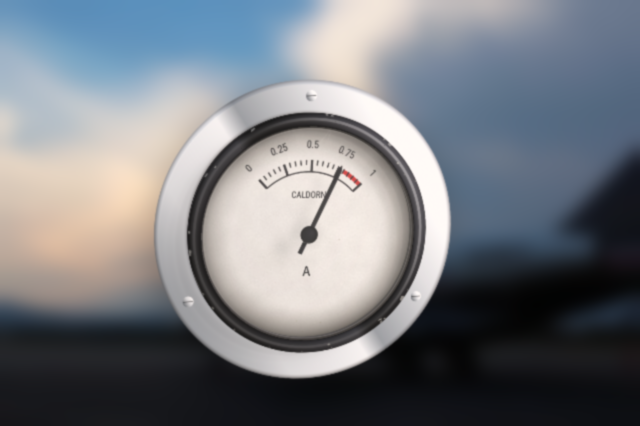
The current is value=0.75 unit=A
